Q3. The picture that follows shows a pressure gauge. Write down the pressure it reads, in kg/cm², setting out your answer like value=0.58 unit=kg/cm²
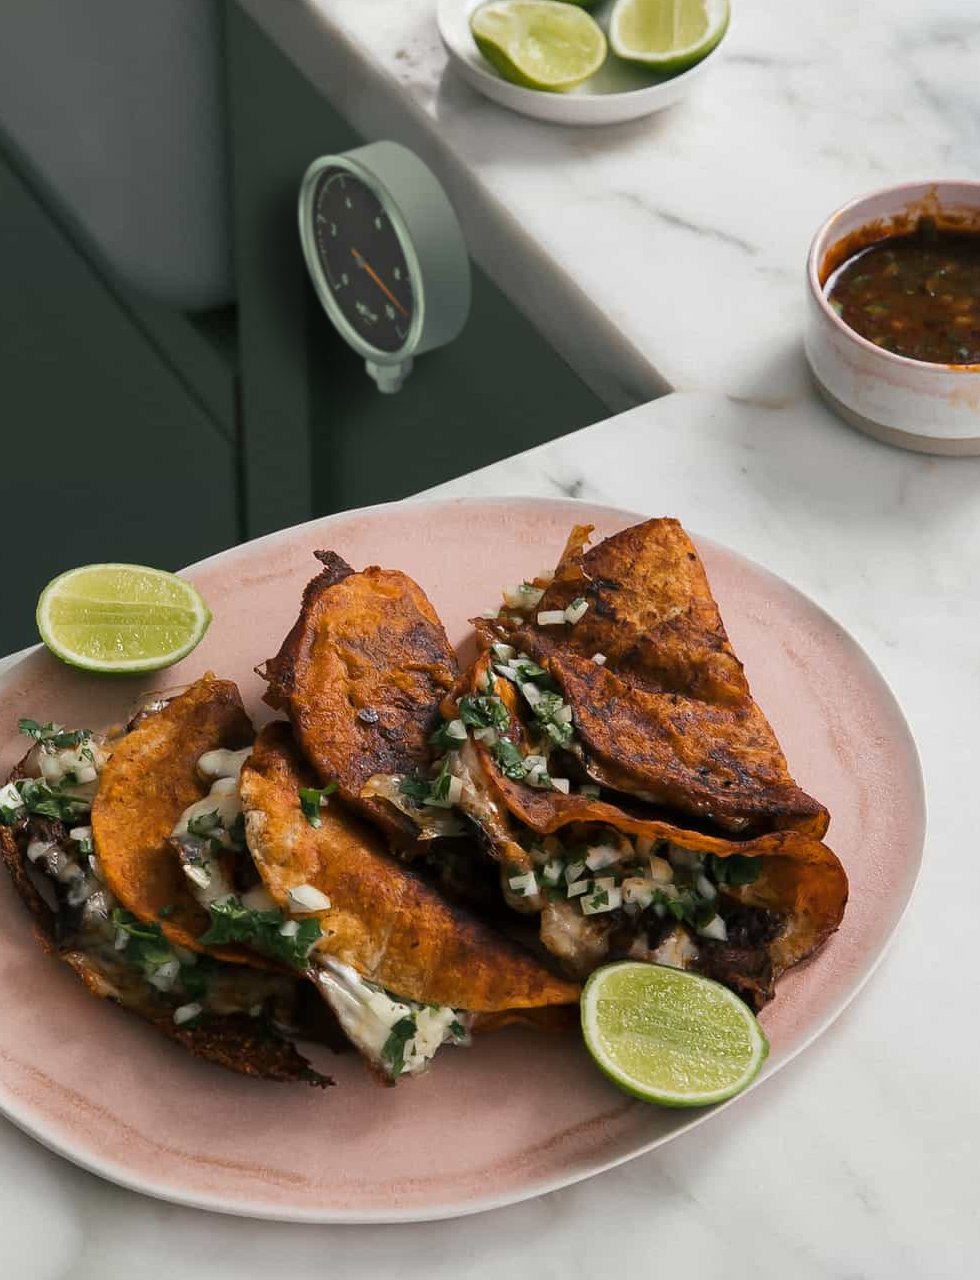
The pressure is value=9 unit=kg/cm²
